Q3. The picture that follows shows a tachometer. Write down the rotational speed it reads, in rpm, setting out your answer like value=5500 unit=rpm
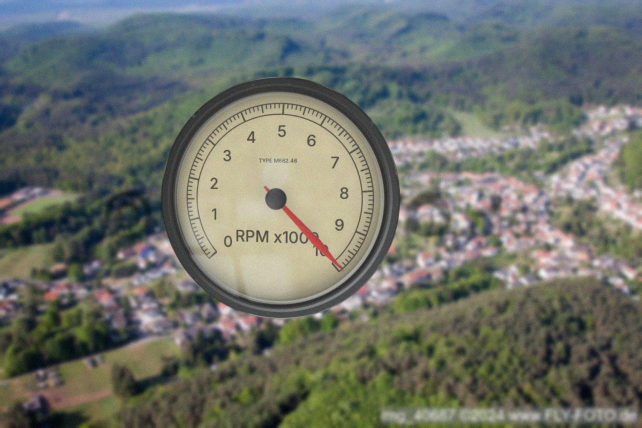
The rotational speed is value=9900 unit=rpm
